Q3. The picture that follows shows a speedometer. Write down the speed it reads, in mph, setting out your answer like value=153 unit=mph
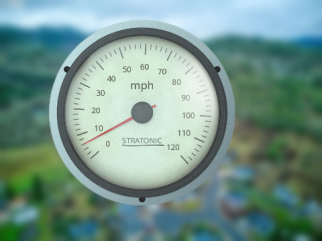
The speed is value=6 unit=mph
